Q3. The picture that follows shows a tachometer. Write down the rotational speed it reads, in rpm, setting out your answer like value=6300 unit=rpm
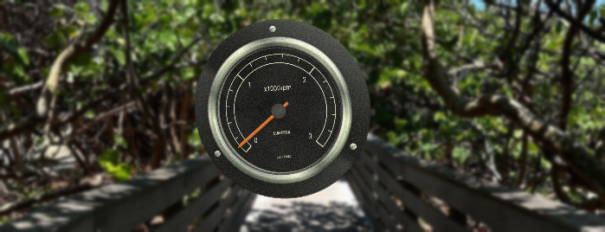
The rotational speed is value=100 unit=rpm
